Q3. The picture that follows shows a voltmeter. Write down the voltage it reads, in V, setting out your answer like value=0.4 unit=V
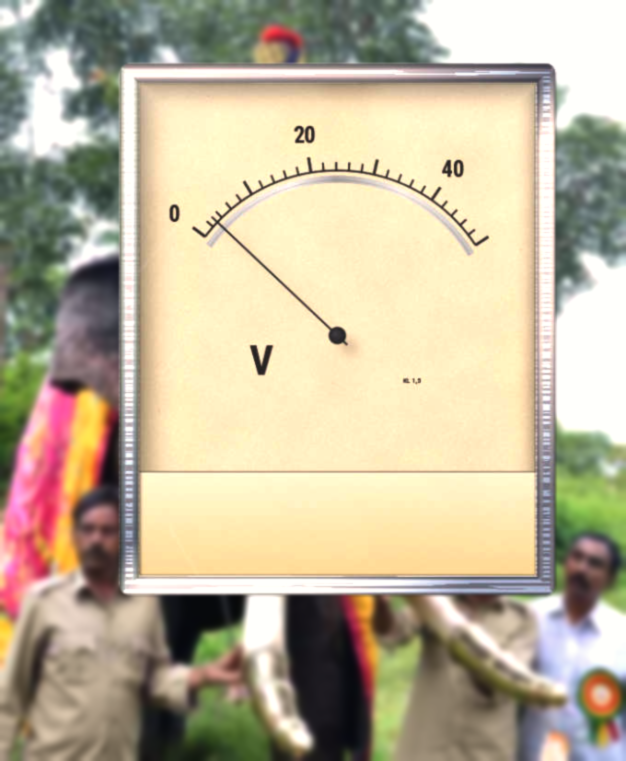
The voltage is value=3 unit=V
